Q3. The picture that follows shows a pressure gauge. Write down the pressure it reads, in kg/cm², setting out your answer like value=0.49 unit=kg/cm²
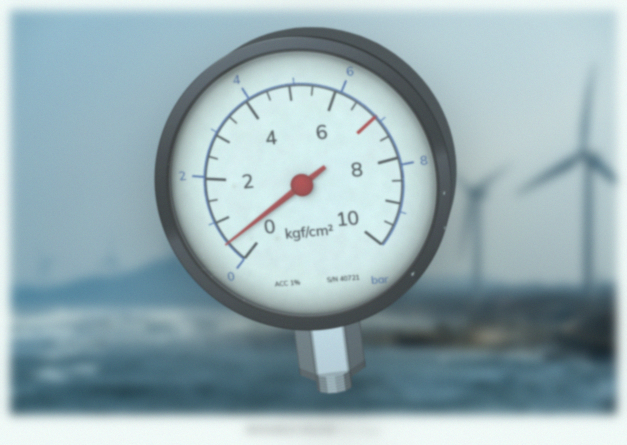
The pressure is value=0.5 unit=kg/cm²
